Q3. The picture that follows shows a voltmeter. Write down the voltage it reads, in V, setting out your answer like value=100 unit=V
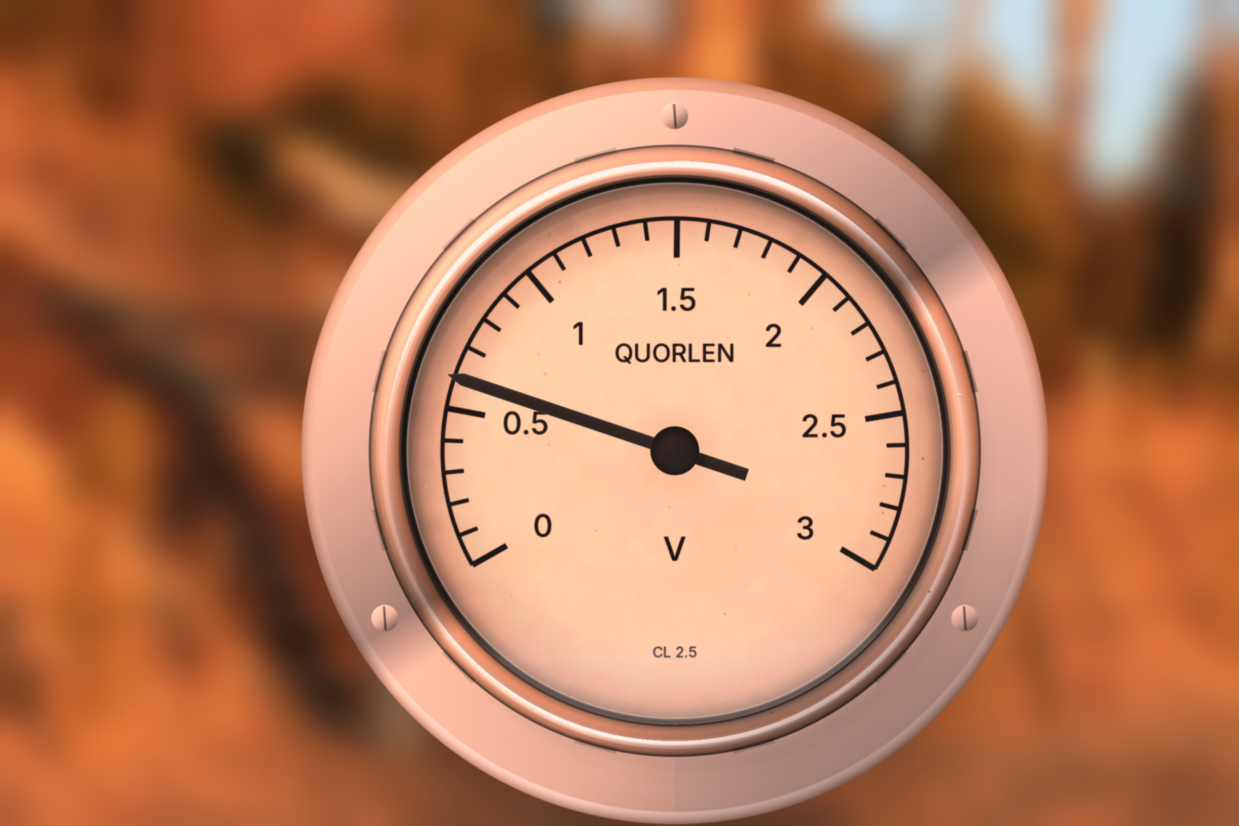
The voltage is value=0.6 unit=V
